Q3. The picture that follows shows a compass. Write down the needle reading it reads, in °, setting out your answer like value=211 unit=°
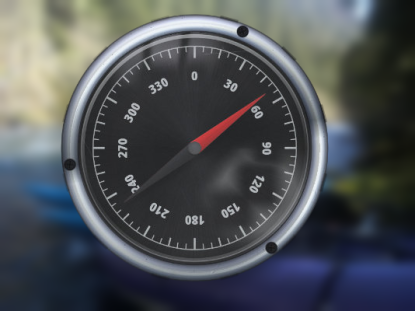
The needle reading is value=52.5 unit=°
